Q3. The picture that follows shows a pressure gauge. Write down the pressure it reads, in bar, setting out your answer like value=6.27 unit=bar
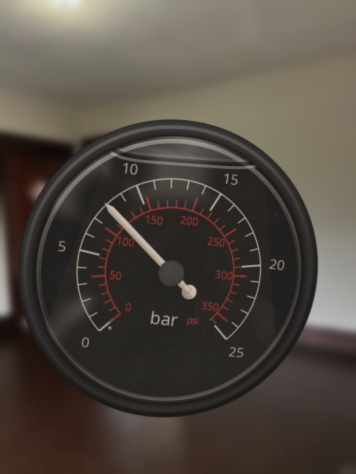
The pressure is value=8 unit=bar
